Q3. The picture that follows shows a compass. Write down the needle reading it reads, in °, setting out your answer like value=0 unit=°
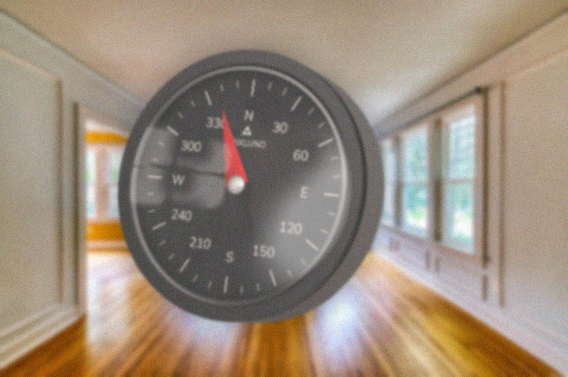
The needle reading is value=340 unit=°
